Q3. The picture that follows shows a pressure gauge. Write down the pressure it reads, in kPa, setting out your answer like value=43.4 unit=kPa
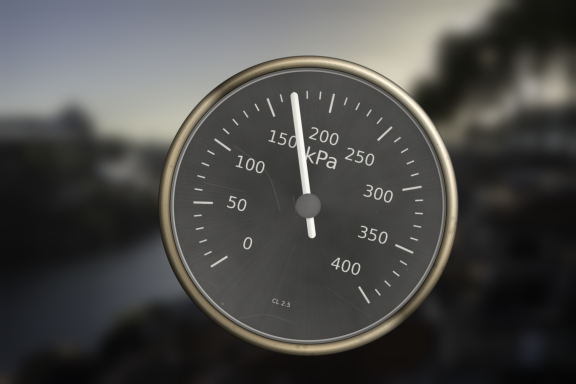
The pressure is value=170 unit=kPa
